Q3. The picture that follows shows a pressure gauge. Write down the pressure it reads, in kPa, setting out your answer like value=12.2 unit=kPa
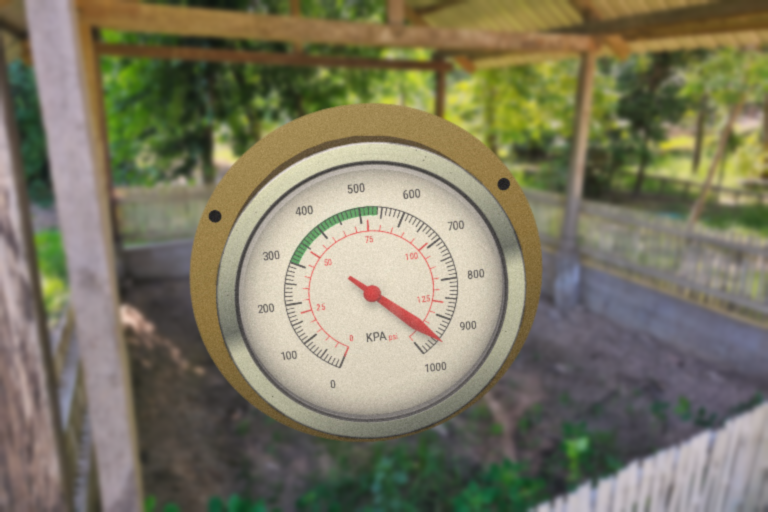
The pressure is value=950 unit=kPa
